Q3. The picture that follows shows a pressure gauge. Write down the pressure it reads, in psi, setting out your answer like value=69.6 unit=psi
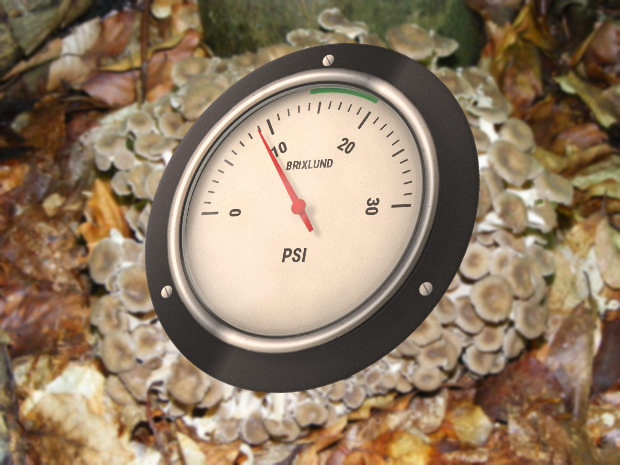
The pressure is value=9 unit=psi
